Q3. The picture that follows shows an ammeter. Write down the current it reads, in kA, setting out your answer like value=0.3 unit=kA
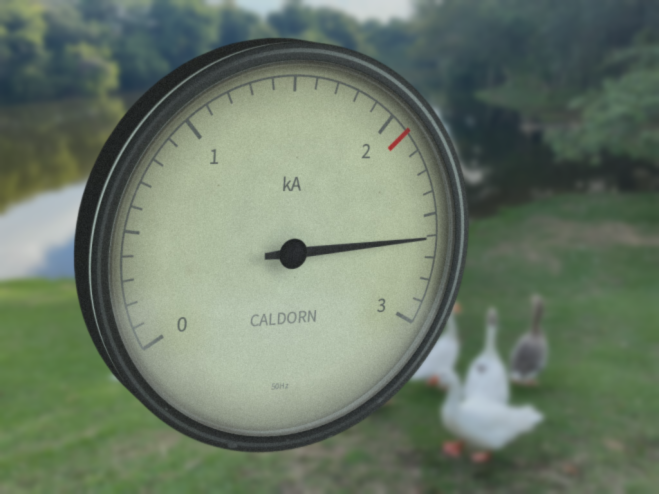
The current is value=2.6 unit=kA
